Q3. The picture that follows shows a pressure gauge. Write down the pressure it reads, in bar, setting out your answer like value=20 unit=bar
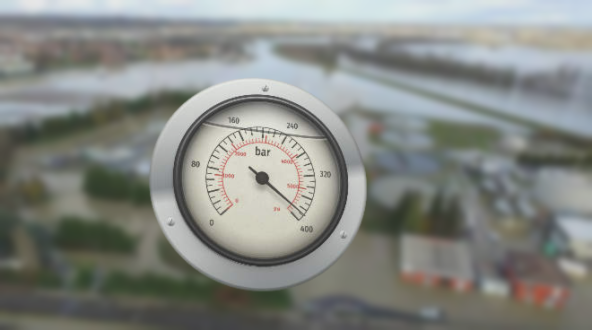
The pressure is value=390 unit=bar
